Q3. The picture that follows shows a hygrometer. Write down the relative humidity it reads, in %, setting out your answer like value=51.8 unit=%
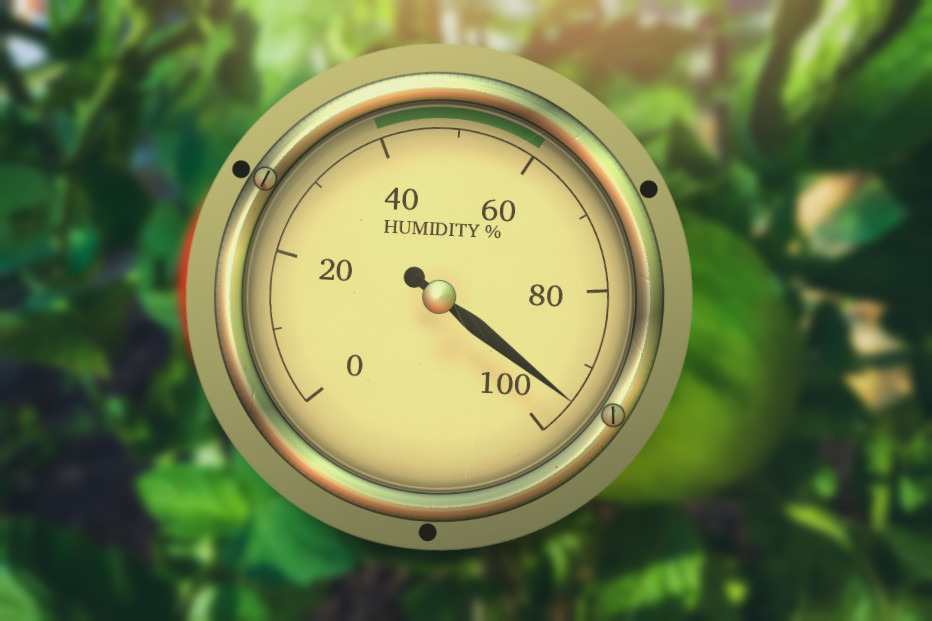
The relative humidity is value=95 unit=%
